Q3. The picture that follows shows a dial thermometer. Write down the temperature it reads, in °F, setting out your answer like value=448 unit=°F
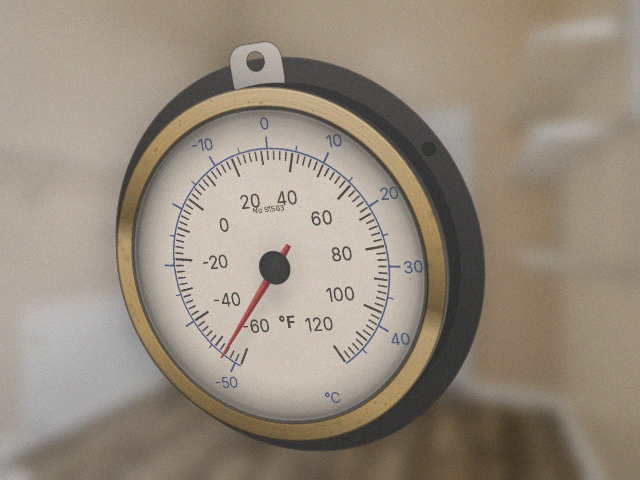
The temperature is value=-54 unit=°F
